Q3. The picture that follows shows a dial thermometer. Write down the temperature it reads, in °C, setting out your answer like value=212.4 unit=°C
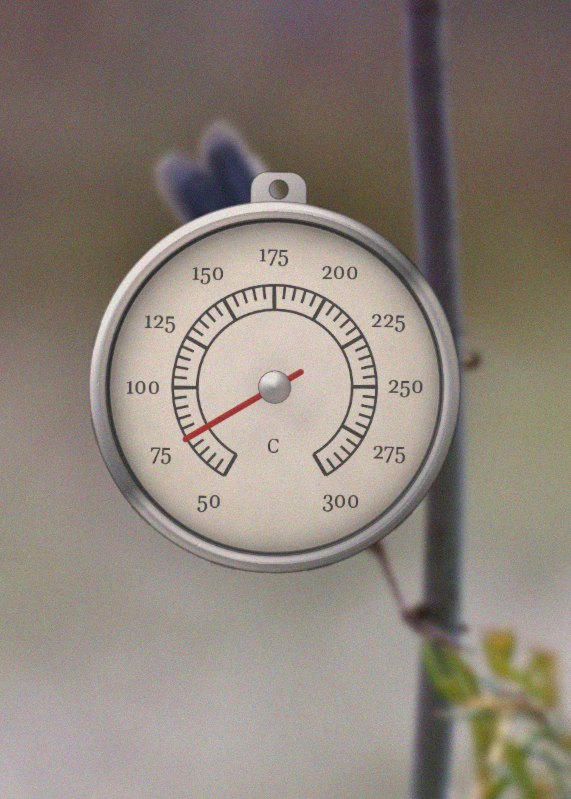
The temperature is value=75 unit=°C
